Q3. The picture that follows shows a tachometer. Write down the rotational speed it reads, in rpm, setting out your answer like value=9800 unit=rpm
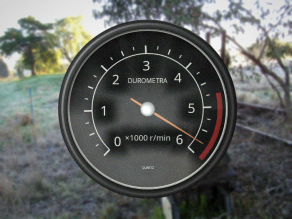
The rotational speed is value=5750 unit=rpm
